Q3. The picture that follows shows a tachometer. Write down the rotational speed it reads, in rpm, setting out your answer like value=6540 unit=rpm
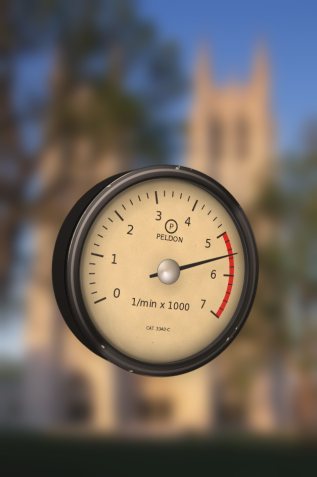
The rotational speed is value=5500 unit=rpm
